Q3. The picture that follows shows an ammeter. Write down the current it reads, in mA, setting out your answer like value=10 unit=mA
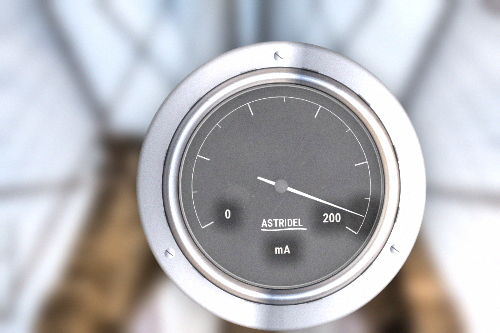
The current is value=190 unit=mA
